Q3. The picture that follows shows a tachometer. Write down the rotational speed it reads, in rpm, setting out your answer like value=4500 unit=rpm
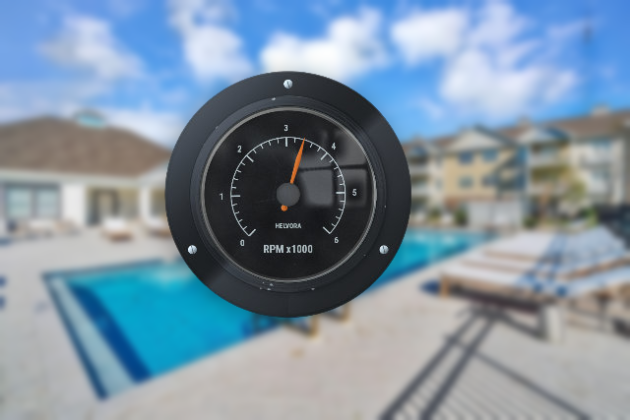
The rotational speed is value=3400 unit=rpm
